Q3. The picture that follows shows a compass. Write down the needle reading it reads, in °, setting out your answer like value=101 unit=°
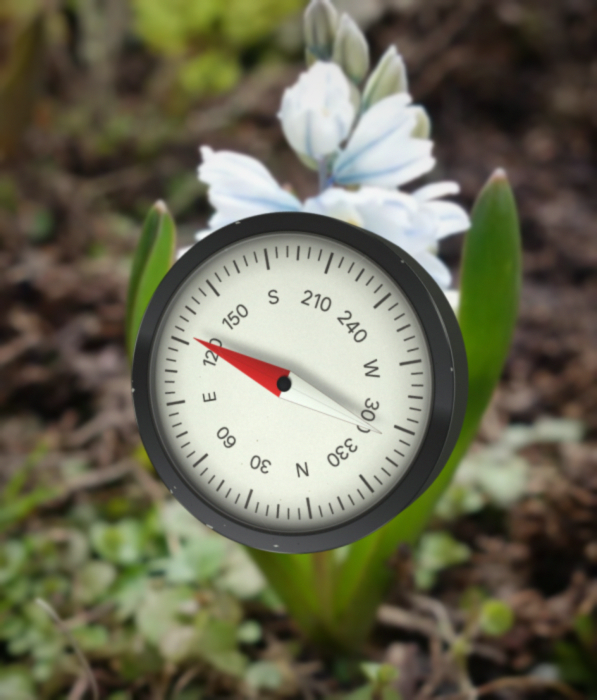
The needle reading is value=125 unit=°
